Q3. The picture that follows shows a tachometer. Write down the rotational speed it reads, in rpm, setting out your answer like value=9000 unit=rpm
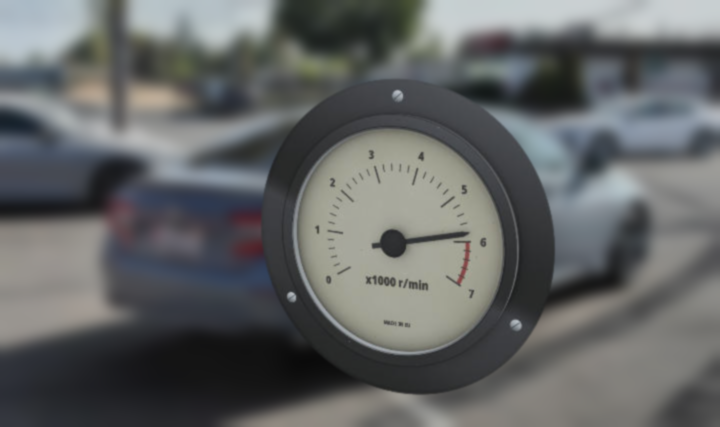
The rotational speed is value=5800 unit=rpm
